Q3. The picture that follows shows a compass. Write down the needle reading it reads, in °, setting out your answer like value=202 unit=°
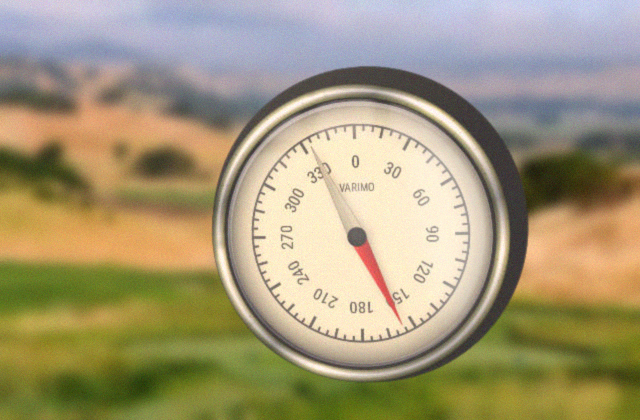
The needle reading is value=155 unit=°
